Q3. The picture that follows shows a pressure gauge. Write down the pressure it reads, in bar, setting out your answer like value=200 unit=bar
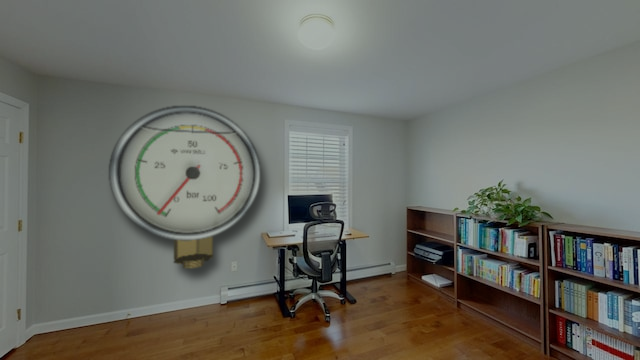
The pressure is value=2.5 unit=bar
